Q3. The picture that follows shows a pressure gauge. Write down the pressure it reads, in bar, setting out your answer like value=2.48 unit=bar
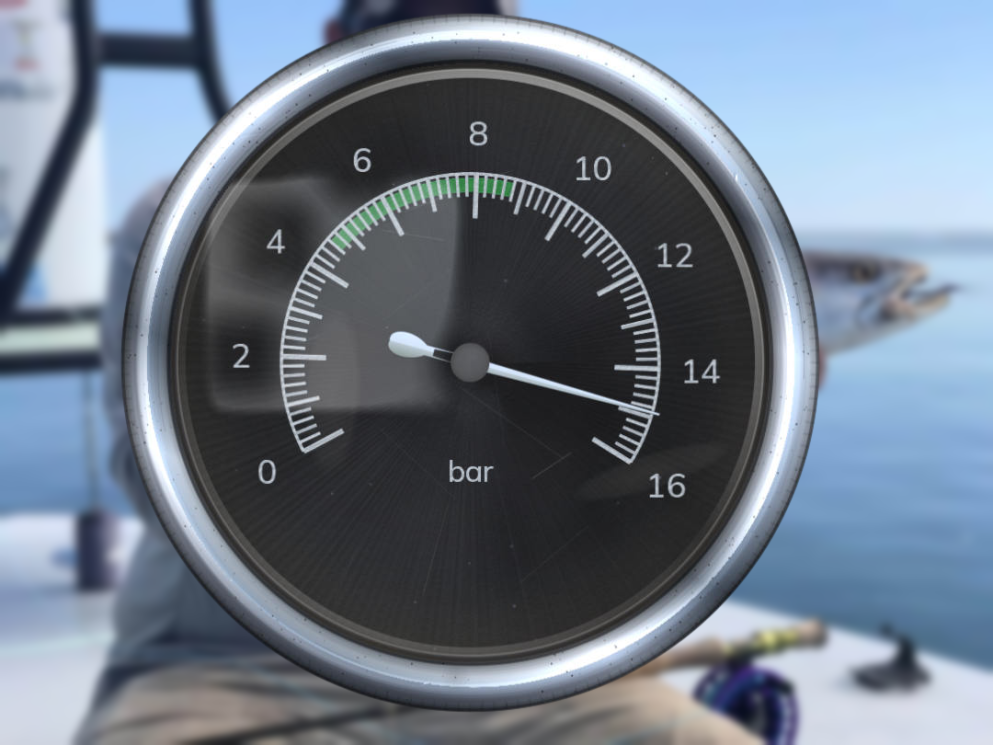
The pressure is value=14.9 unit=bar
